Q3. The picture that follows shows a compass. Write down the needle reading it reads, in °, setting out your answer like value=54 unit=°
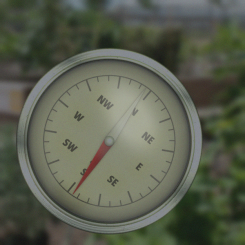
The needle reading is value=175 unit=°
